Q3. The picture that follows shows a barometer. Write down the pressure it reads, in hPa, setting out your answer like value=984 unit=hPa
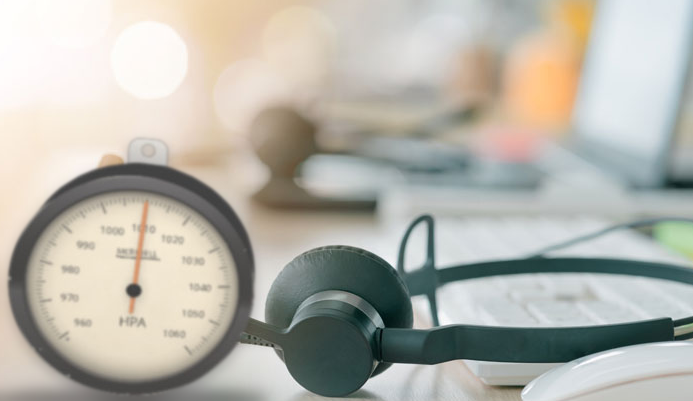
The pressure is value=1010 unit=hPa
